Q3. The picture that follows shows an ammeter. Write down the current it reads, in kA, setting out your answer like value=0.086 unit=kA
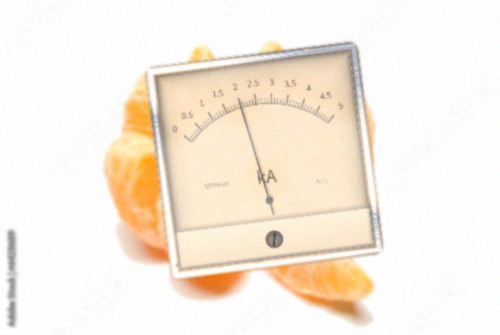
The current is value=2 unit=kA
